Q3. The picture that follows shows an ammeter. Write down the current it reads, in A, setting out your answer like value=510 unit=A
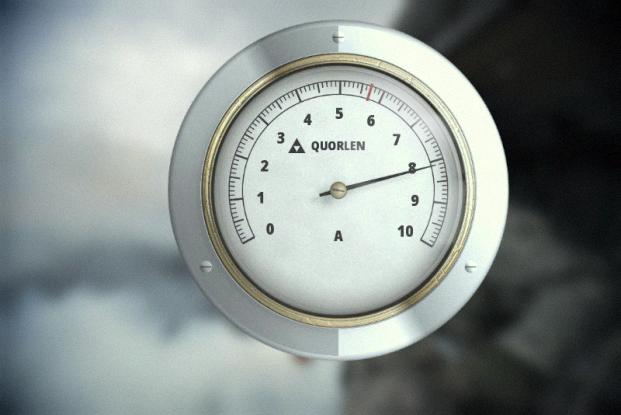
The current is value=8.1 unit=A
